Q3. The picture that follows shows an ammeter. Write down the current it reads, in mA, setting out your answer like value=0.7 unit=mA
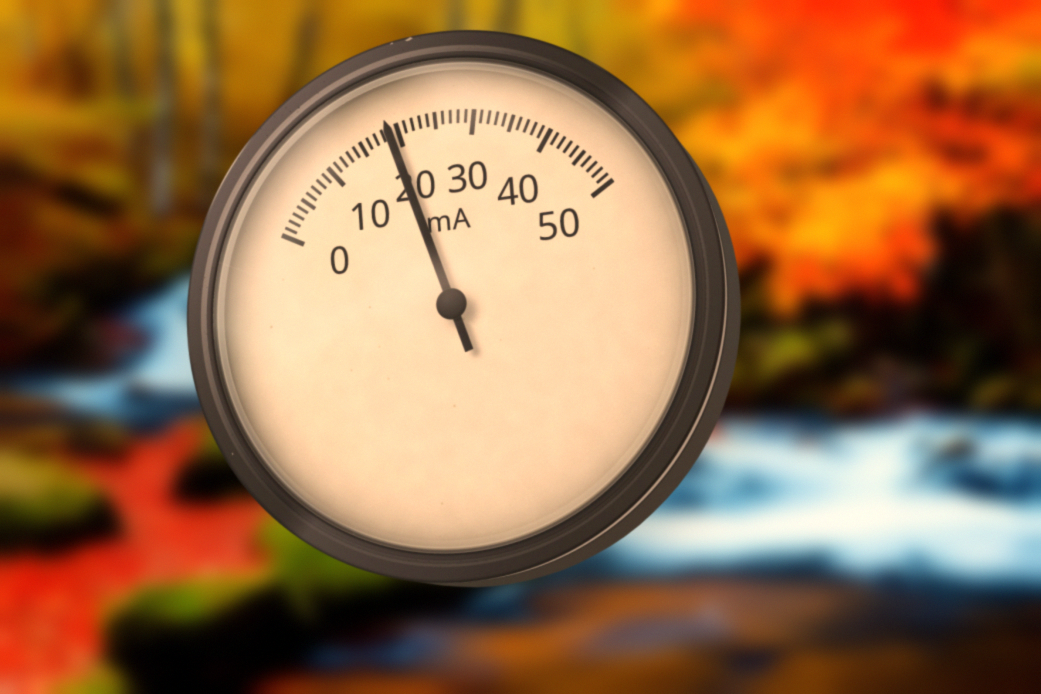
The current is value=19 unit=mA
